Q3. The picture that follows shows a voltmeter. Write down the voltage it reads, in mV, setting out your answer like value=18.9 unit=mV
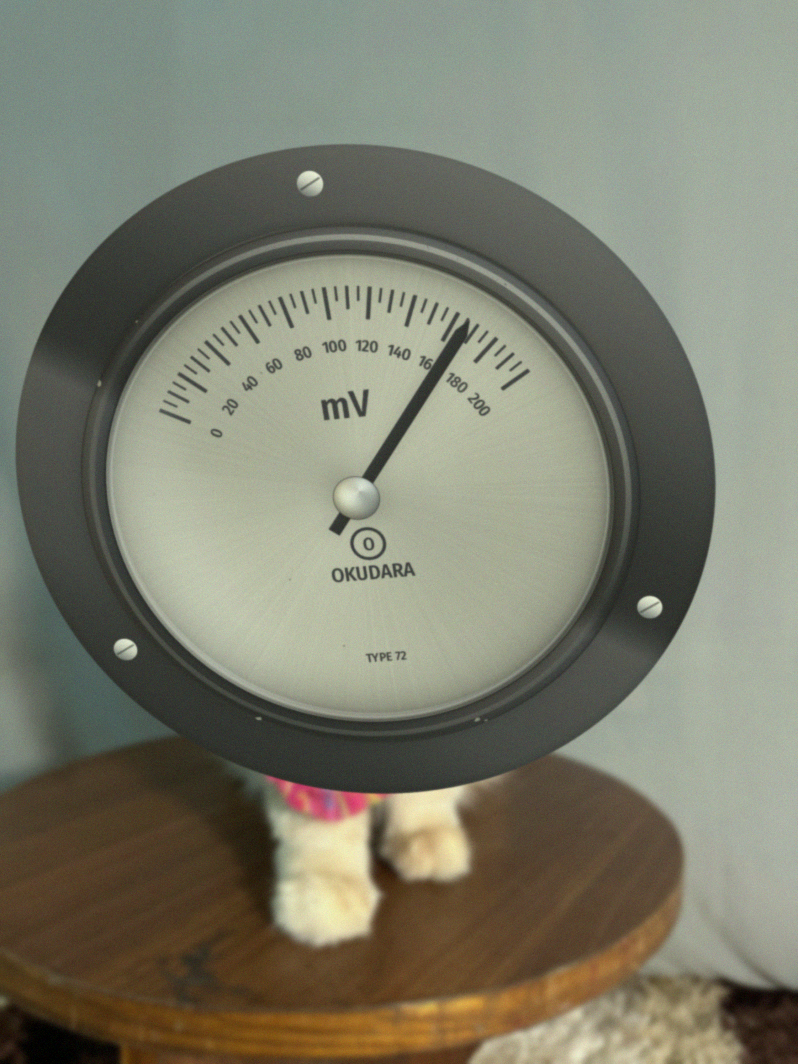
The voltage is value=165 unit=mV
